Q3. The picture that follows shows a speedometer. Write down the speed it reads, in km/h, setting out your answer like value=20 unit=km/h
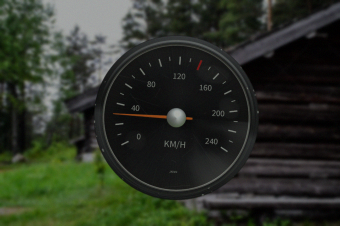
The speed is value=30 unit=km/h
